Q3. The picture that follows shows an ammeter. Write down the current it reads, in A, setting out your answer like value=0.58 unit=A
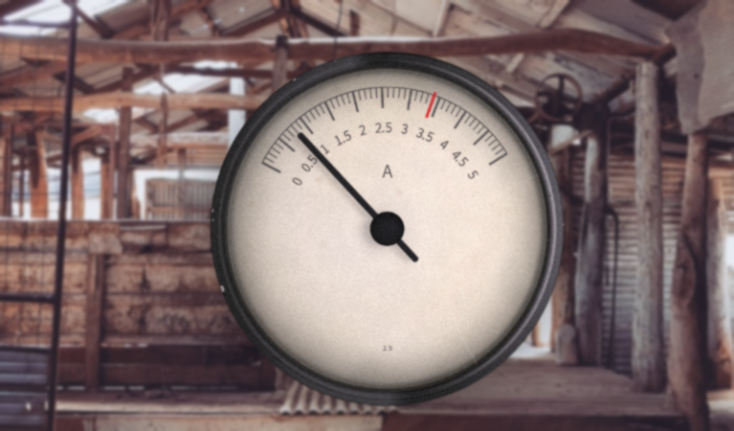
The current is value=0.8 unit=A
